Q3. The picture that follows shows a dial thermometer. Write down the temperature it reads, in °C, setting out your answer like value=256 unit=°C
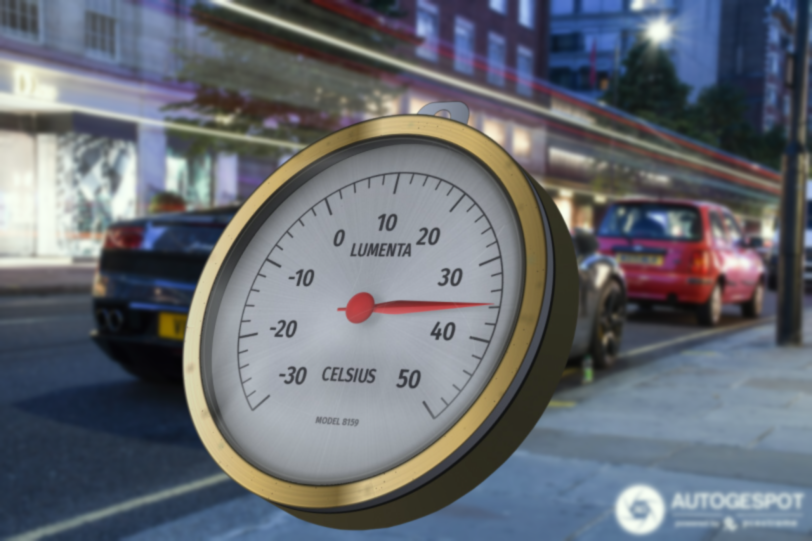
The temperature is value=36 unit=°C
